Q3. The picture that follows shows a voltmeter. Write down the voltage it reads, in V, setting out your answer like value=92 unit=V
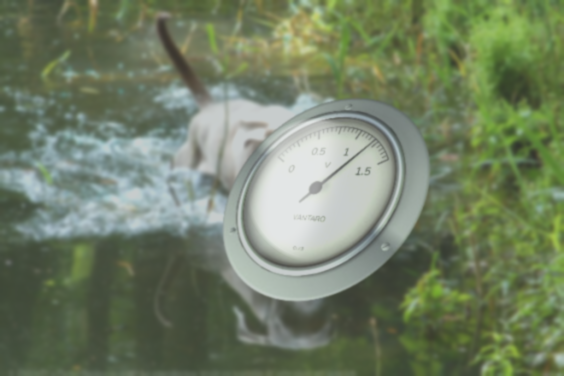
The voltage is value=1.25 unit=V
